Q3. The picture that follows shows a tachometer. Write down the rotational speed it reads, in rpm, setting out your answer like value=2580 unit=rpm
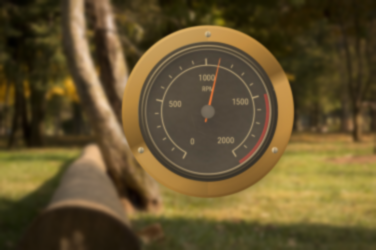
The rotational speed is value=1100 unit=rpm
